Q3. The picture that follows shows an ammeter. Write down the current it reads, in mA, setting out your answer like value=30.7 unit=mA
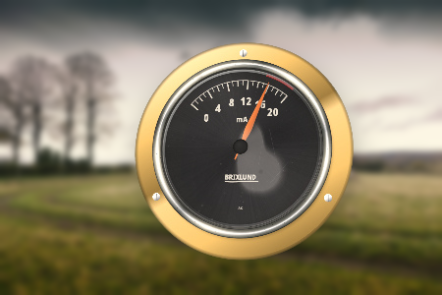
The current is value=16 unit=mA
